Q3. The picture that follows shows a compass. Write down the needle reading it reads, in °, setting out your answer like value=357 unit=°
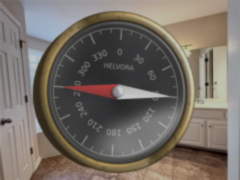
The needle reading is value=270 unit=°
